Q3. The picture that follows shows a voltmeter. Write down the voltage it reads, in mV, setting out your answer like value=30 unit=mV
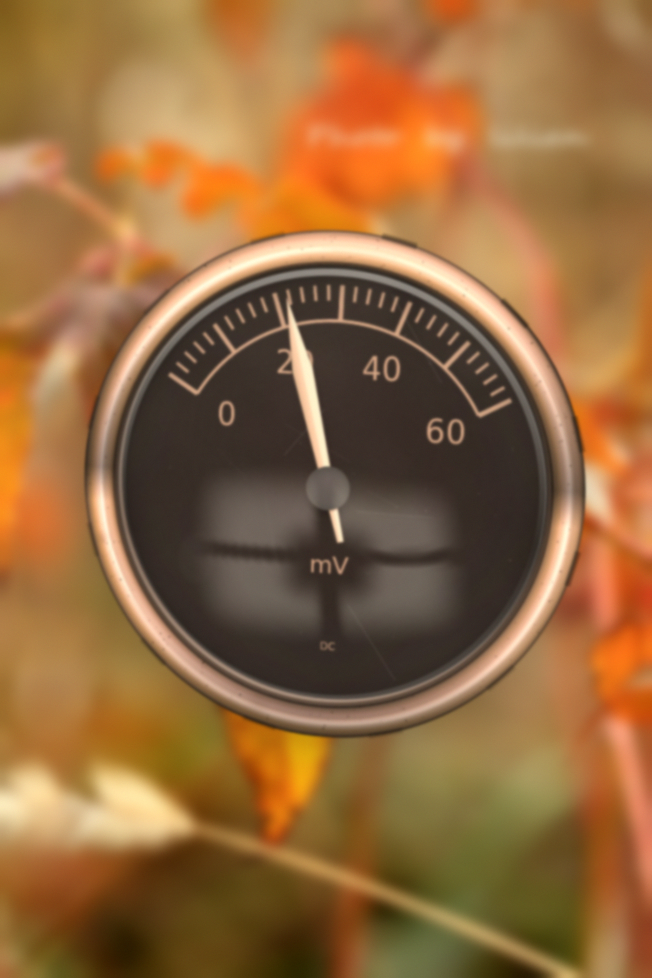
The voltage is value=22 unit=mV
